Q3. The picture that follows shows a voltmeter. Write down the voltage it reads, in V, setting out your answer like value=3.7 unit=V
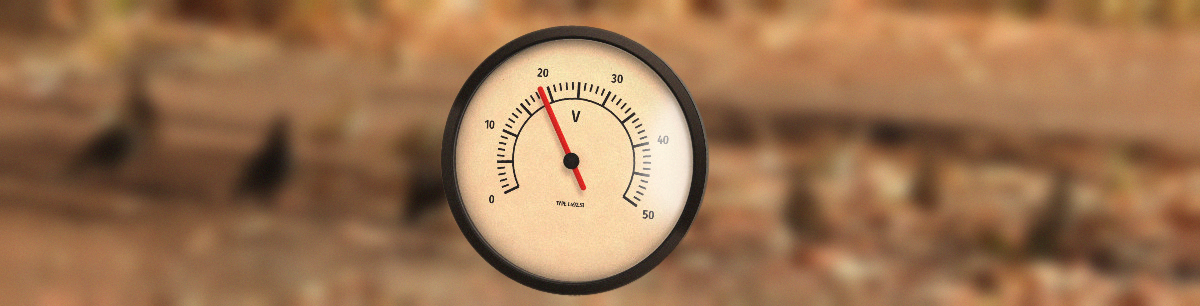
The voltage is value=19 unit=V
